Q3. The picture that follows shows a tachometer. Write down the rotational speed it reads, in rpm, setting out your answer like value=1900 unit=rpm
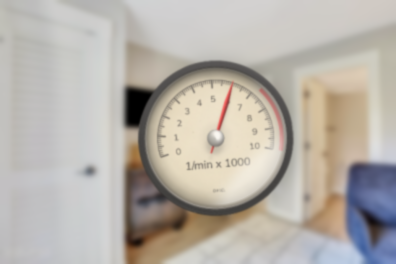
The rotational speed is value=6000 unit=rpm
